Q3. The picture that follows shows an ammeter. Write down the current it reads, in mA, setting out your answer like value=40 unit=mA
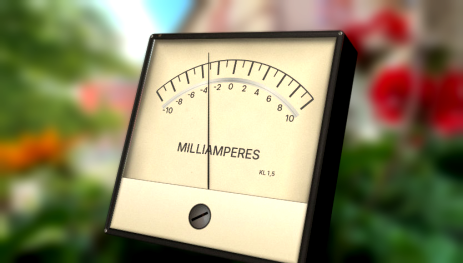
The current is value=-3 unit=mA
